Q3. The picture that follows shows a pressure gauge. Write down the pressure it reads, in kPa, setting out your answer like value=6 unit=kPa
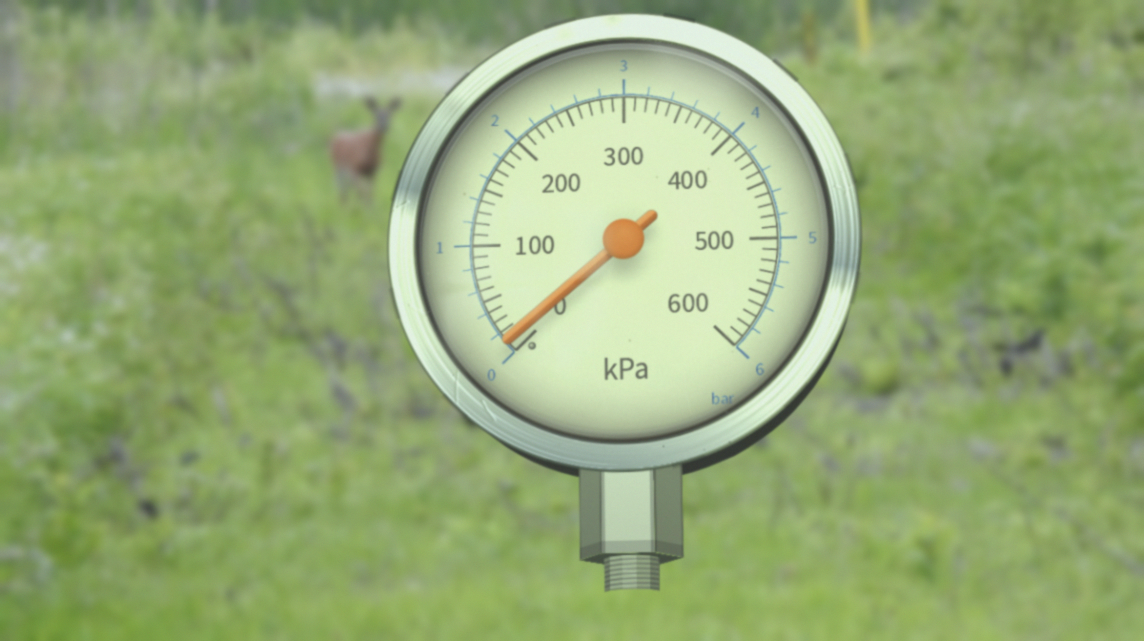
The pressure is value=10 unit=kPa
